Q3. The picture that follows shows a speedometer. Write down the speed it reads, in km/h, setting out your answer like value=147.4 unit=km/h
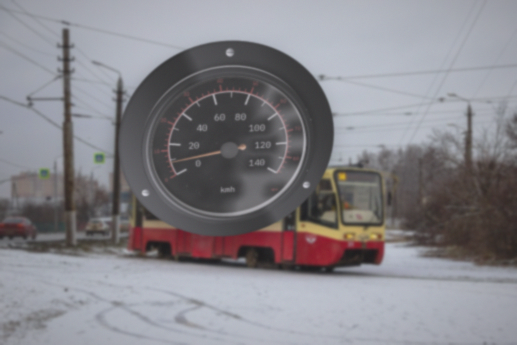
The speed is value=10 unit=km/h
